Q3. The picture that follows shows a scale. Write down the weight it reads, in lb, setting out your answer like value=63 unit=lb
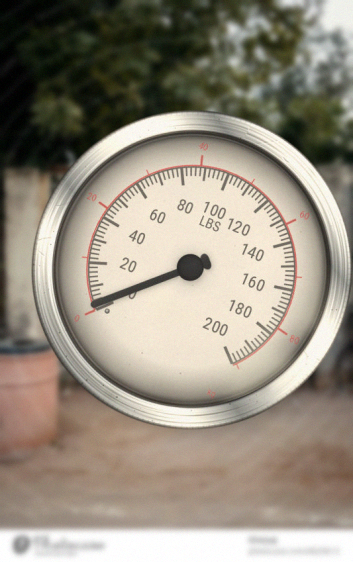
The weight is value=2 unit=lb
